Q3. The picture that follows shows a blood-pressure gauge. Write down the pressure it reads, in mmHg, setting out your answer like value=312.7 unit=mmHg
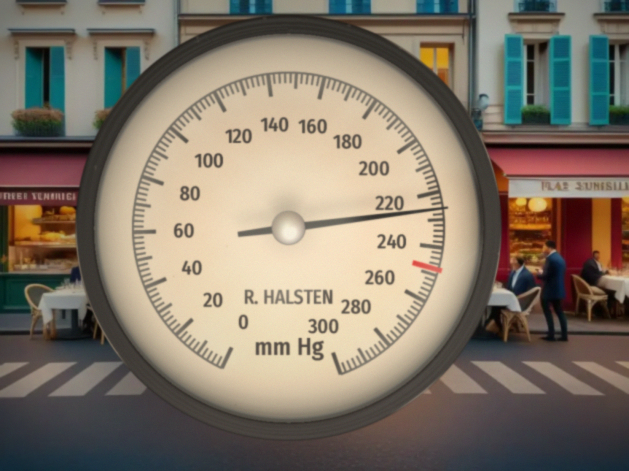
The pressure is value=226 unit=mmHg
